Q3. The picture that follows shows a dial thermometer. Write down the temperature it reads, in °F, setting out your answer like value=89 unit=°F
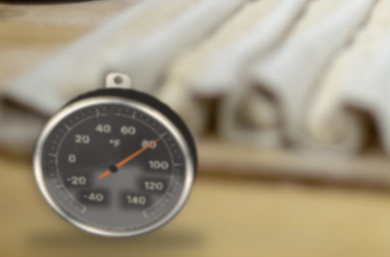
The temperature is value=80 unit=°F
